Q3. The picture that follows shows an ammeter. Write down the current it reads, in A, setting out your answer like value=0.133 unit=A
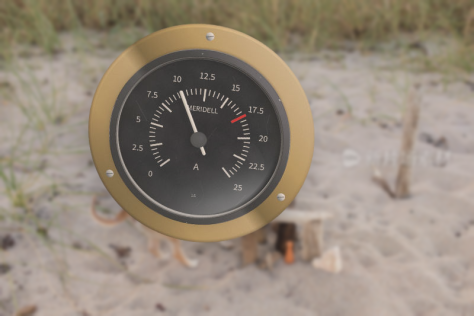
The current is value=10 unit=A
